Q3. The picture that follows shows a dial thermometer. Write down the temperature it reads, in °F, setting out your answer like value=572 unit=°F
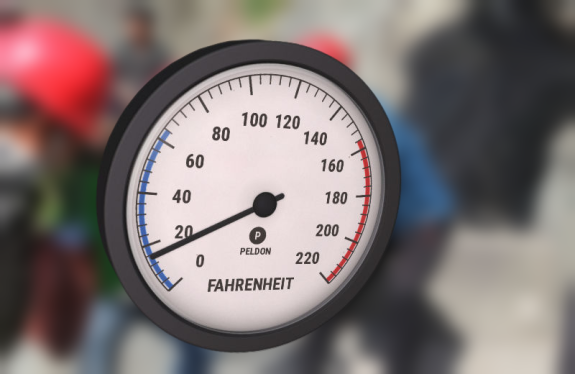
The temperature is value=16 unit=°F
